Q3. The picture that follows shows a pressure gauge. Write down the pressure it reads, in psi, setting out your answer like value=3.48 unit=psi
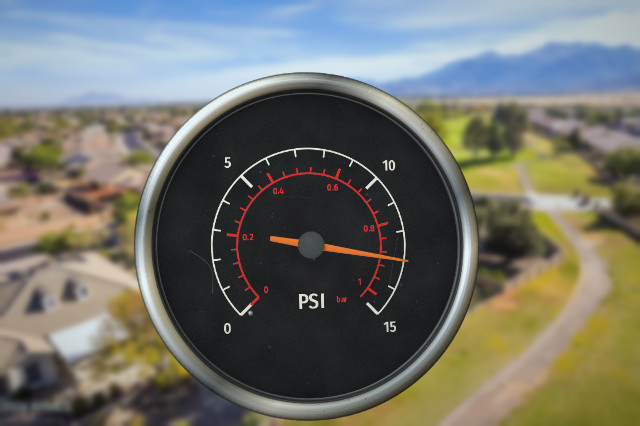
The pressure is value=13 unit=psi
